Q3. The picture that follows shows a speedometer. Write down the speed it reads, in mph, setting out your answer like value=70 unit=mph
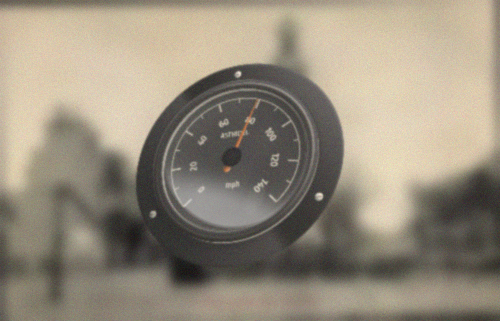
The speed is value=80 unit=mph
